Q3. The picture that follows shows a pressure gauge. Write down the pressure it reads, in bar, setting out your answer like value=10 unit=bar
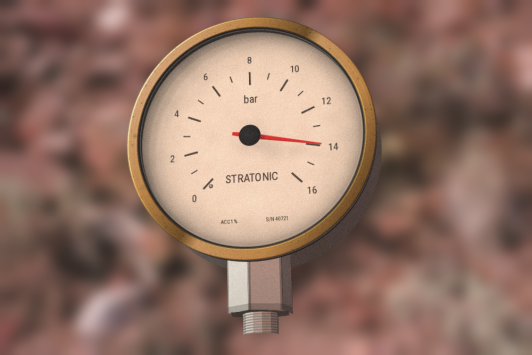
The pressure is value=14 unit=bar
